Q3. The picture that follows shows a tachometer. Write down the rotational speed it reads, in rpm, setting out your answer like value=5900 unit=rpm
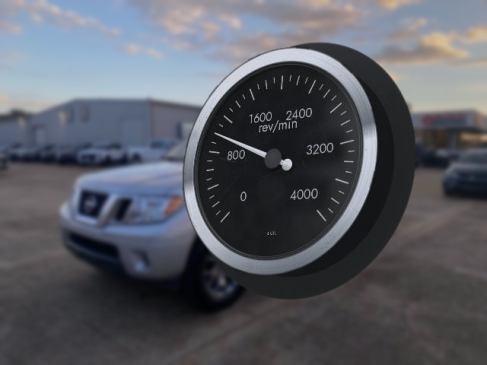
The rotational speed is value=1000 unit=rpm
